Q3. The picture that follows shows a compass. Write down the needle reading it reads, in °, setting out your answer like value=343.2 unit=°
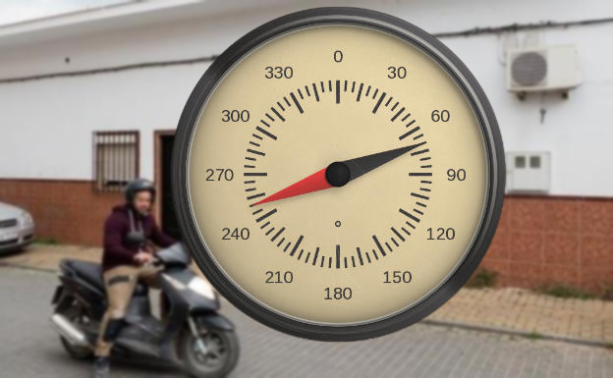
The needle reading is value=250 unit=°
